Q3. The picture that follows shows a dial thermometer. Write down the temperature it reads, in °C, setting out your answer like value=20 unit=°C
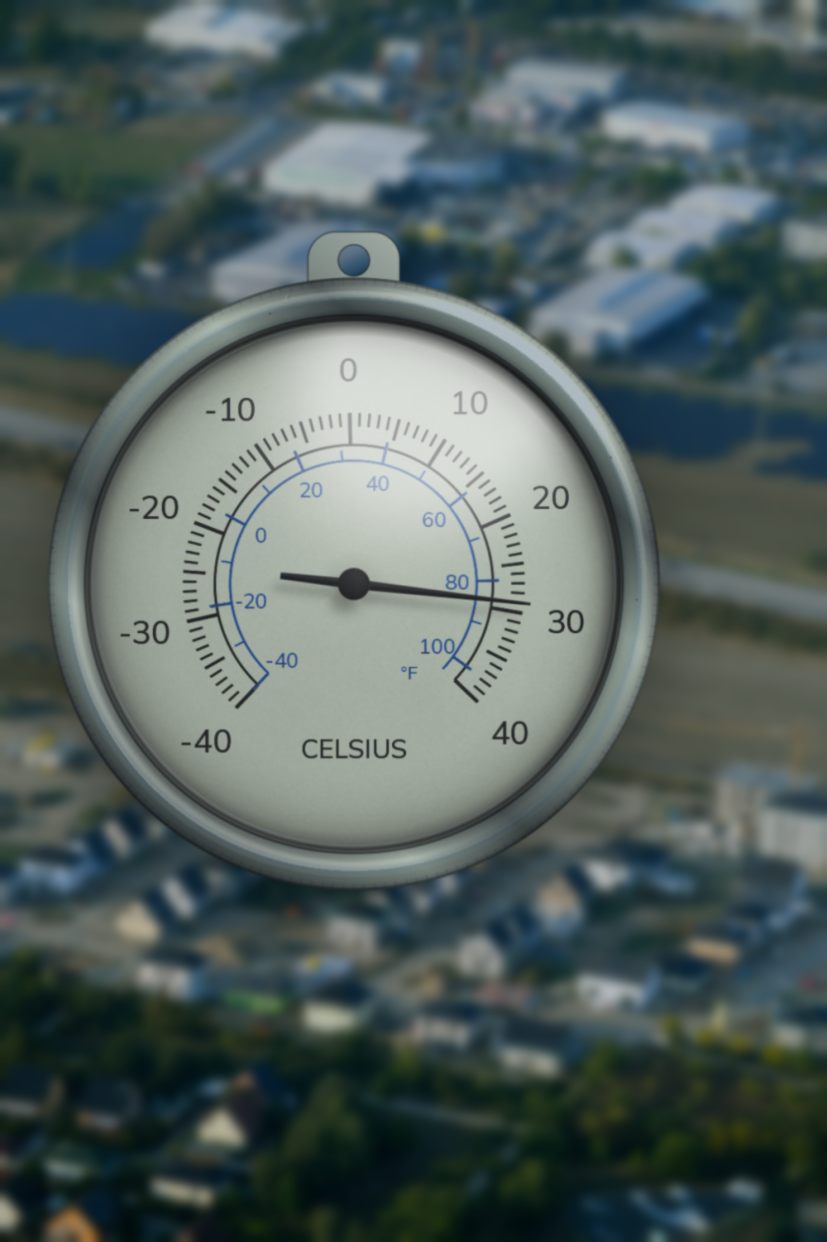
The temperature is value=29 unit=°C
